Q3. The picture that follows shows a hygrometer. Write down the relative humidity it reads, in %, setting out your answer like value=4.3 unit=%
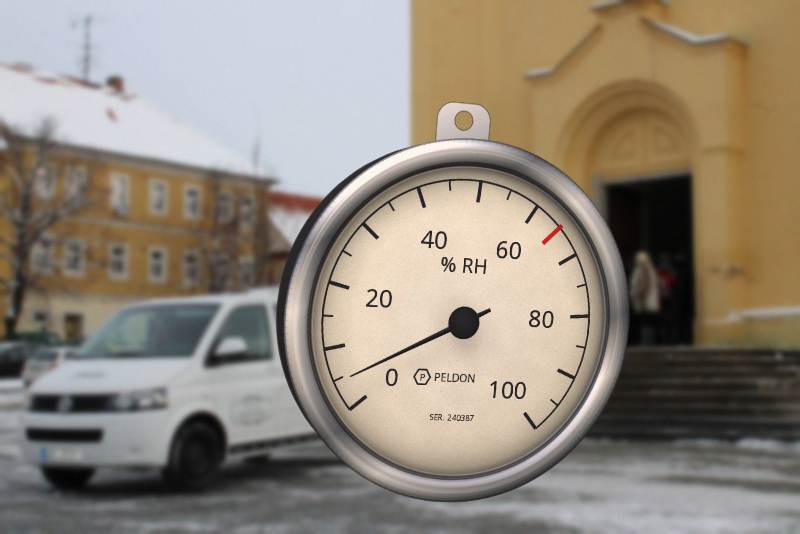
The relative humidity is value=5 unit=%
